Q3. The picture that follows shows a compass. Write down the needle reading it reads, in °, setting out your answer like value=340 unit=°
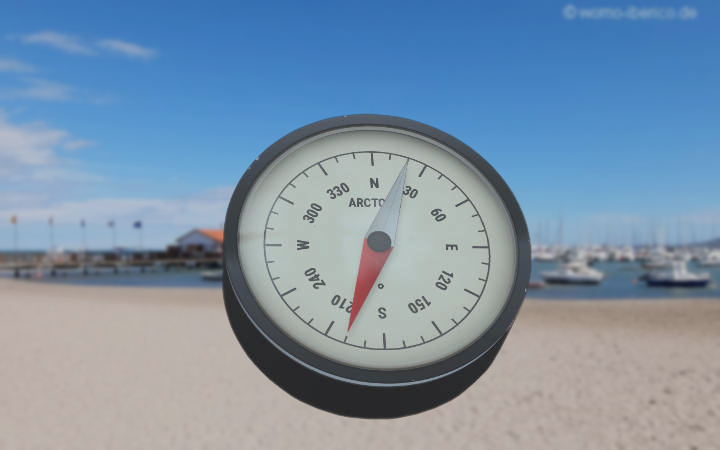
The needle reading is value=200 unit=°
